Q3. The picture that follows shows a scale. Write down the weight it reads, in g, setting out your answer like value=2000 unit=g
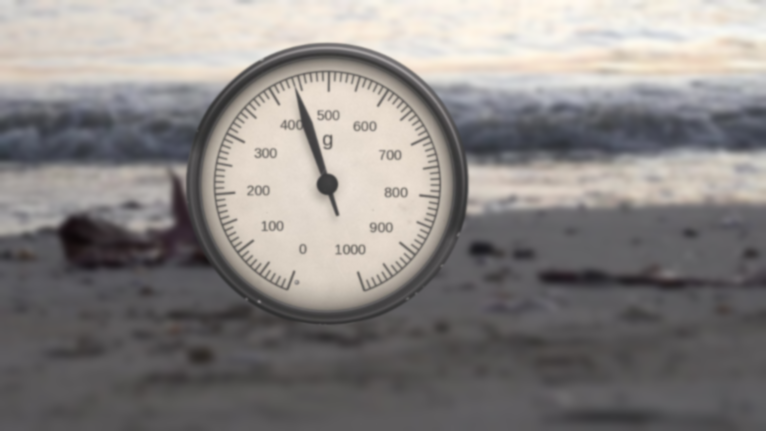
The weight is value=440 unit=g
